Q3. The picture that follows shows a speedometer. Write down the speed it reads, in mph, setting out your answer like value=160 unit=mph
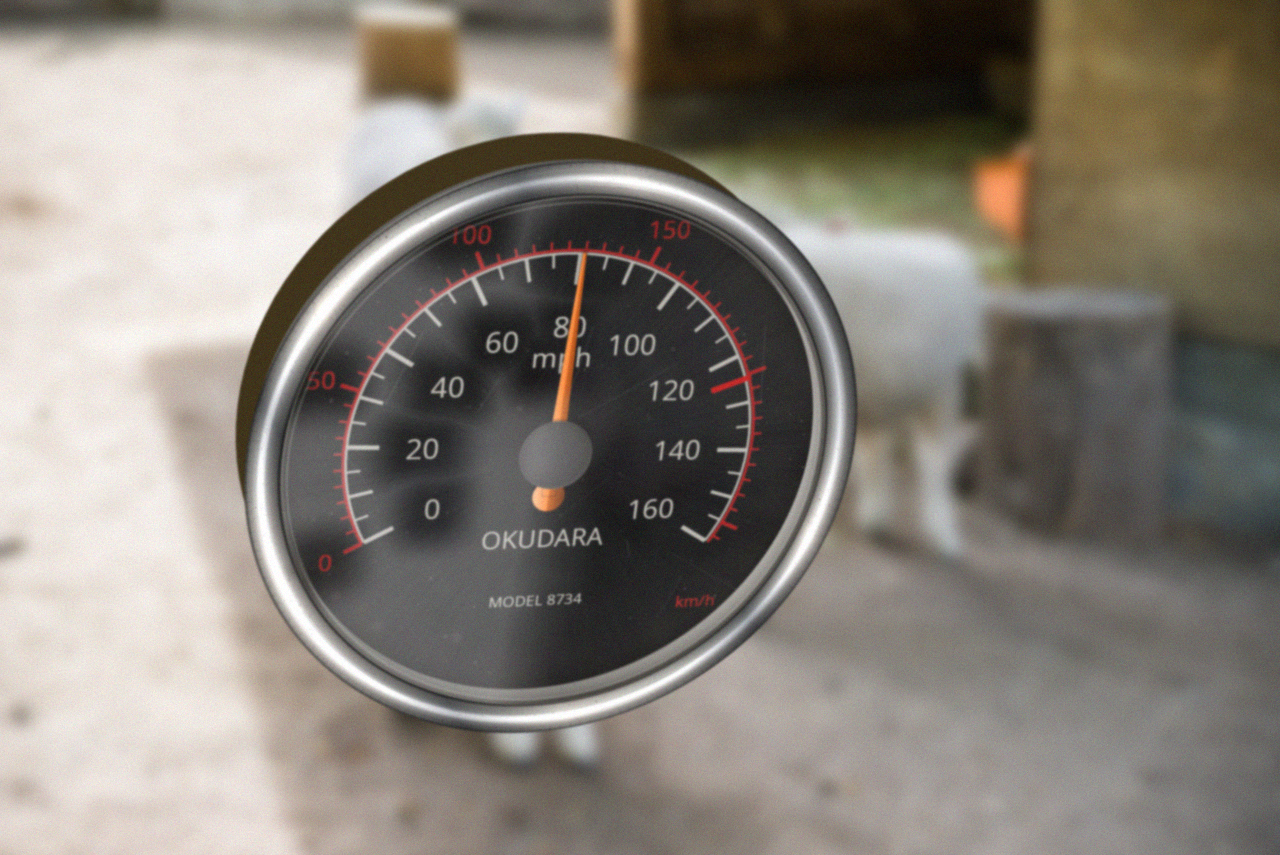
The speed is value=80 unit=mph
